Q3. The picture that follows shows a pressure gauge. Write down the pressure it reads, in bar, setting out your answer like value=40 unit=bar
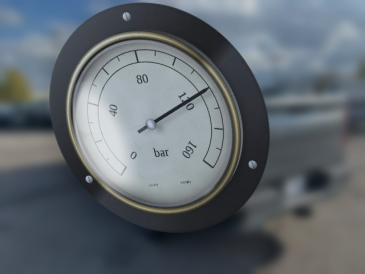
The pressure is value=120 unit=bar
